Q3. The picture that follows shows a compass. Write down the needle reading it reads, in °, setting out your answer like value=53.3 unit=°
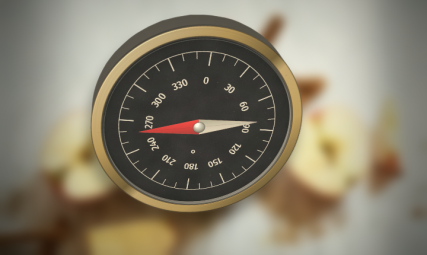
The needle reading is value=260 unit=°
